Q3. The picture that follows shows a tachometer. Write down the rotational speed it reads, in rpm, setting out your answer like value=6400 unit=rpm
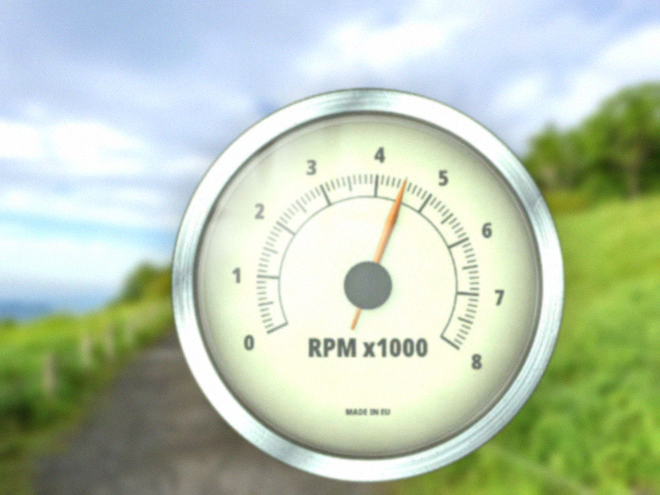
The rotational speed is value=4500 unit=rpm
